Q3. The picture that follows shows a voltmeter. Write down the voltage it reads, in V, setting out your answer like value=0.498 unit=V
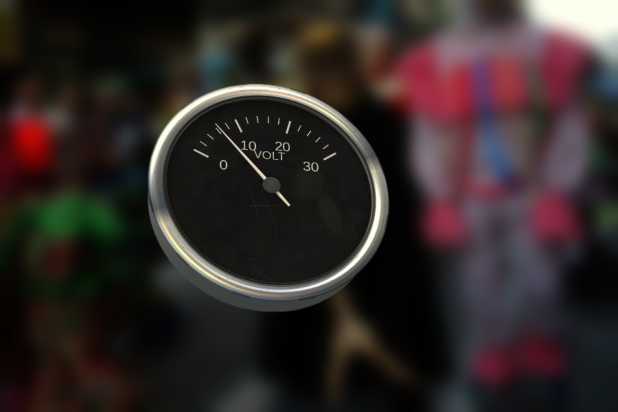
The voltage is value=6 unit=V
